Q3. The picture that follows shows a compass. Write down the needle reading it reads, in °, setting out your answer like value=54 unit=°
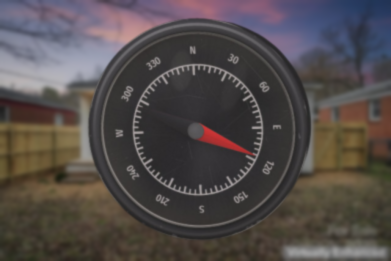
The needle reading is value=115 unit=°
